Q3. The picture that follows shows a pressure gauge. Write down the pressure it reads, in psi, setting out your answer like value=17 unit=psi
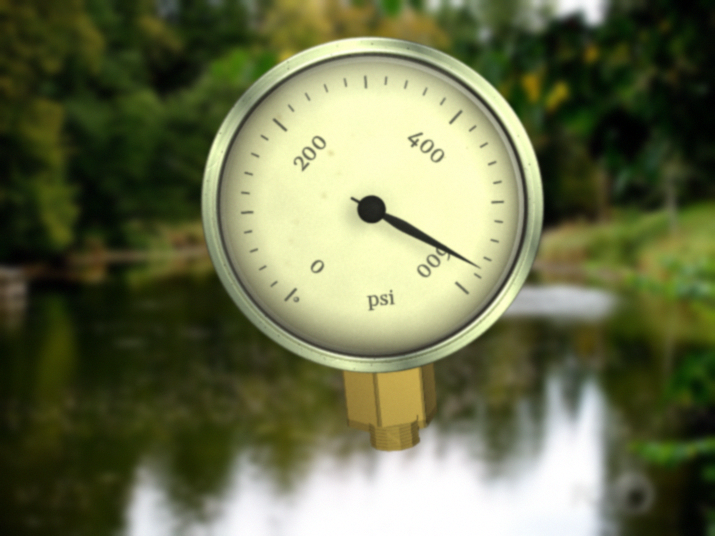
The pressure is value=570 unit=psi
